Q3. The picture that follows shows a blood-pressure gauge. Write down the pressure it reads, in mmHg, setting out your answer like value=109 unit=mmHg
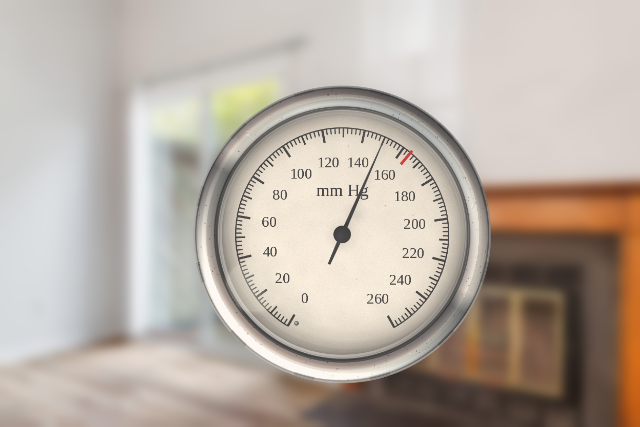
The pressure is value=150 unit=mmHg
